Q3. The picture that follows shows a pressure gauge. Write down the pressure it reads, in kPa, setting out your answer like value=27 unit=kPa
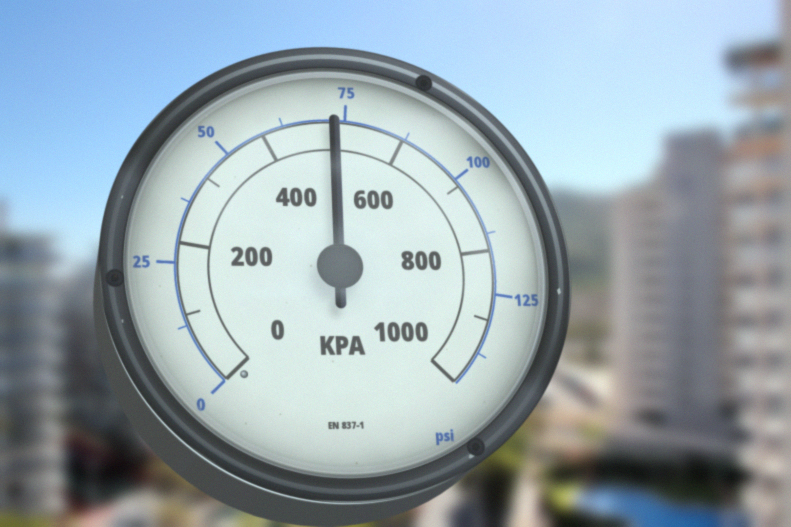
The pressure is value=500 unit=kPa
